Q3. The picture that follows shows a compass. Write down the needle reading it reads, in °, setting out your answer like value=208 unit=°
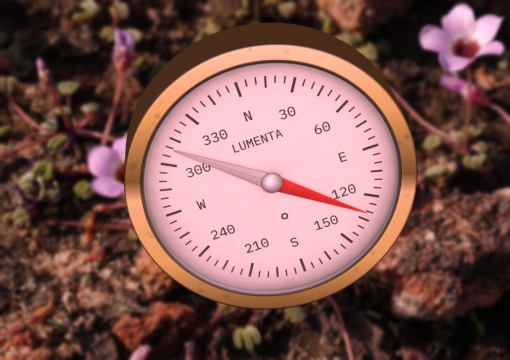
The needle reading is value=130 unit=°
